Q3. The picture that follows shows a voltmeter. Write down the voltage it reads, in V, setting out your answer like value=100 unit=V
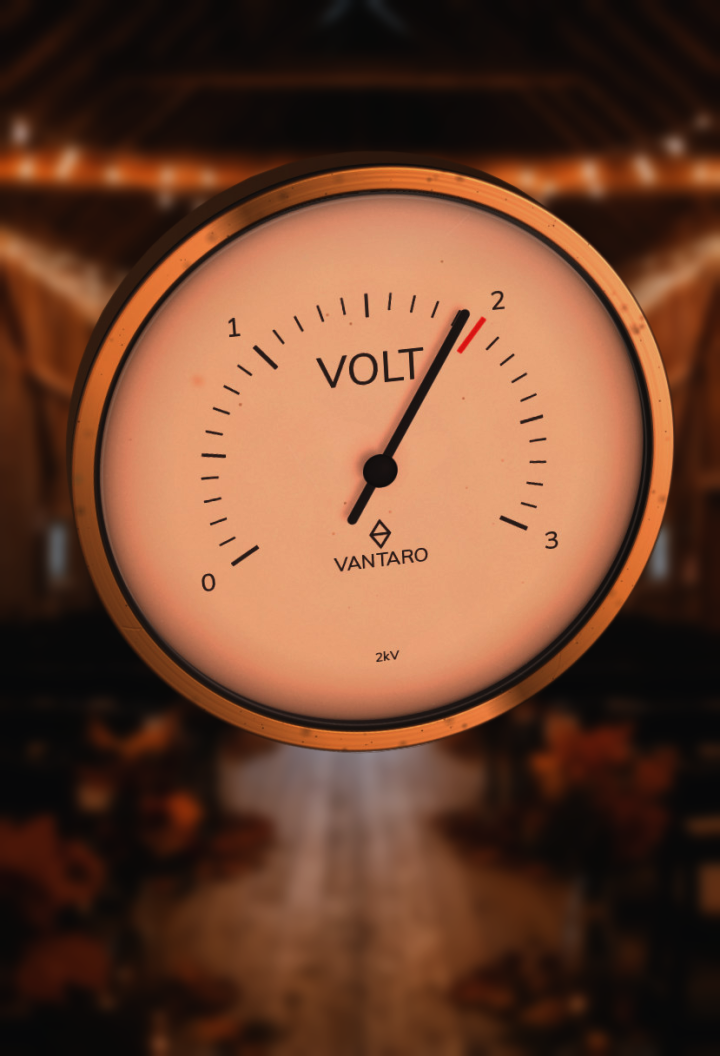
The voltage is value=1.9 unit=V
